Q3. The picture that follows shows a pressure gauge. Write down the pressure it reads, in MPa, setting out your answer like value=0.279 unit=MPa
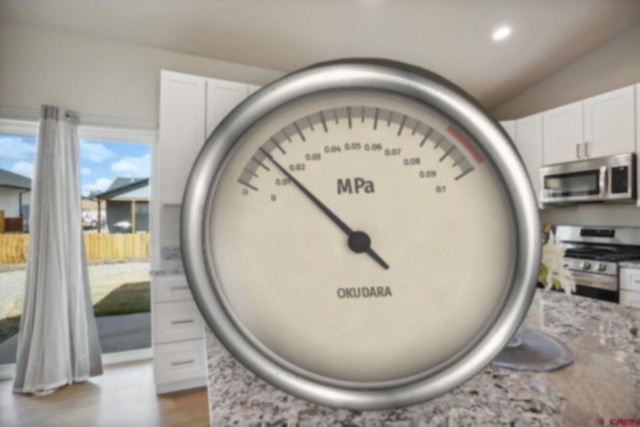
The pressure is value=0.015 unit=MPa
